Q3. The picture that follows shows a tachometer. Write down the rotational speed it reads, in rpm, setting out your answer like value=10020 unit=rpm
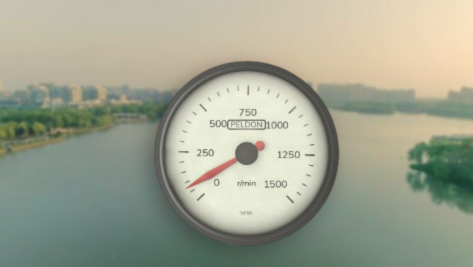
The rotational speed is value=75 unit=rpm
